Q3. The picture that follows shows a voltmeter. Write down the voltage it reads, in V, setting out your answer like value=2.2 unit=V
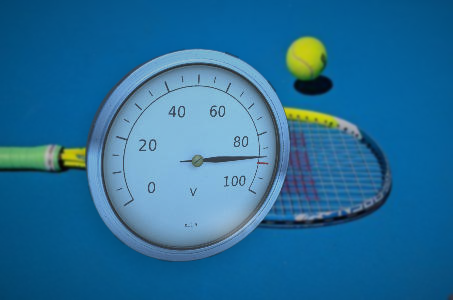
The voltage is value=87.5 unit=V
